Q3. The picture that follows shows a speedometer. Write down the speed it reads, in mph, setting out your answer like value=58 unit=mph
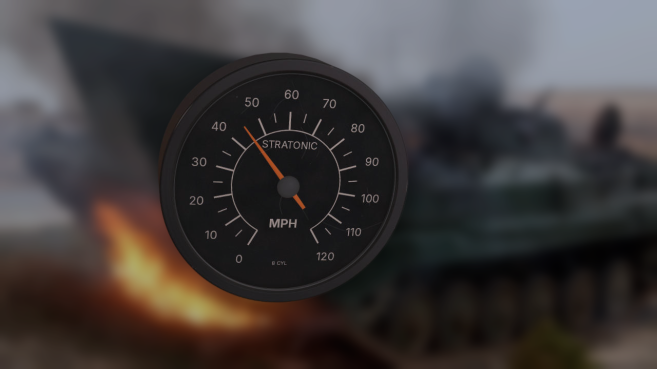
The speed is value=45 unit=mph
